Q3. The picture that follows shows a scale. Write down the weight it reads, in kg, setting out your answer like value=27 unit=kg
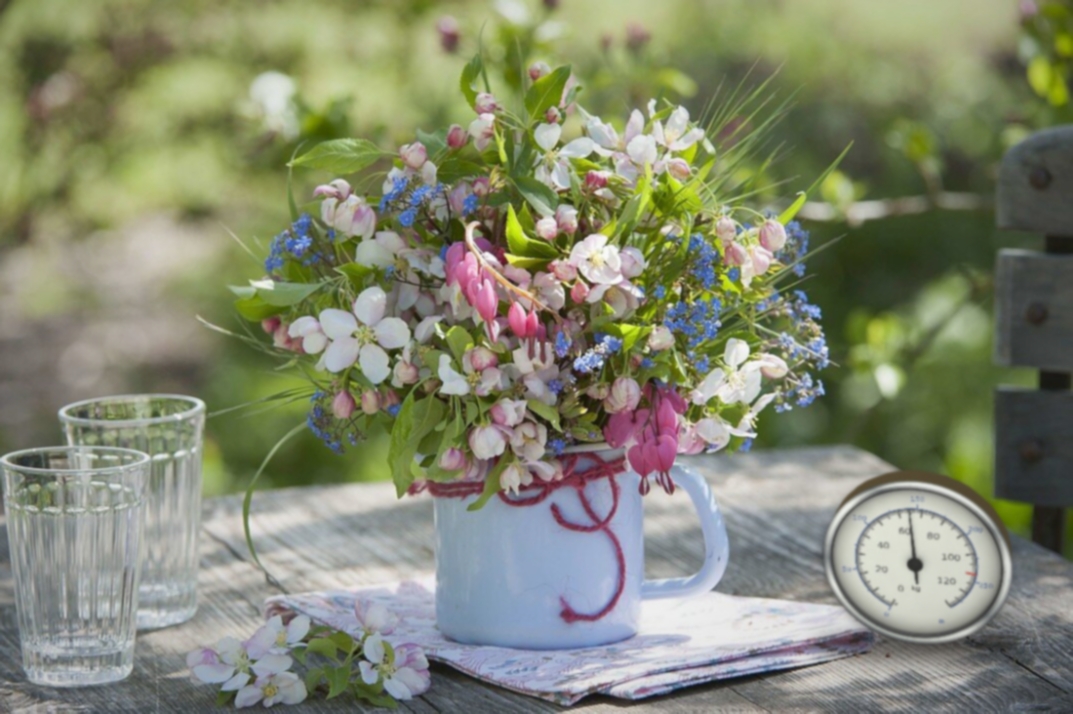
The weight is value=65 unit=kg
